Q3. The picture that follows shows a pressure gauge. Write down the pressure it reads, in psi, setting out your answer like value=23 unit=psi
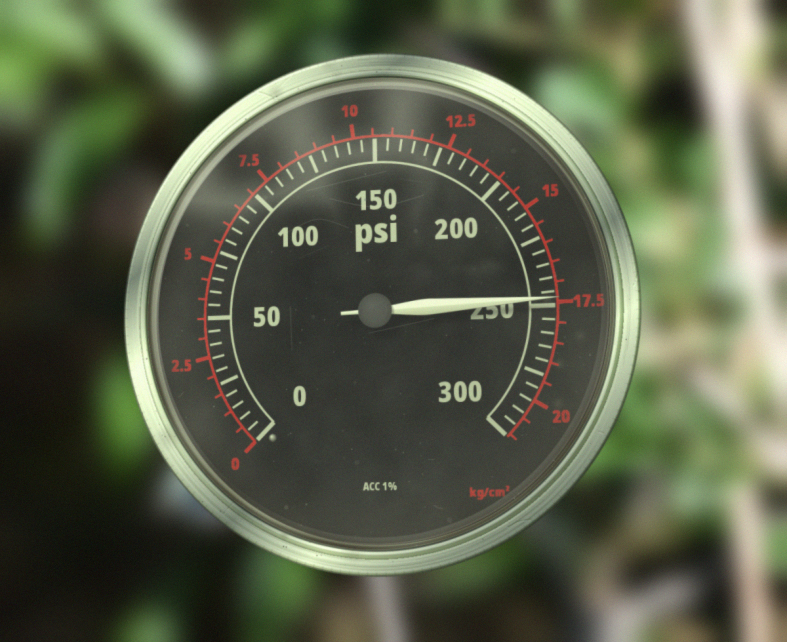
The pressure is value=247.5 unit=psi
